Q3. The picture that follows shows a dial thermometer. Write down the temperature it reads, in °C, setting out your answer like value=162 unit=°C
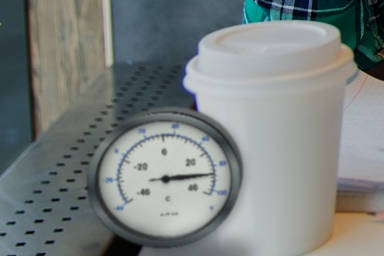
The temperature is value=30 unit=°C
